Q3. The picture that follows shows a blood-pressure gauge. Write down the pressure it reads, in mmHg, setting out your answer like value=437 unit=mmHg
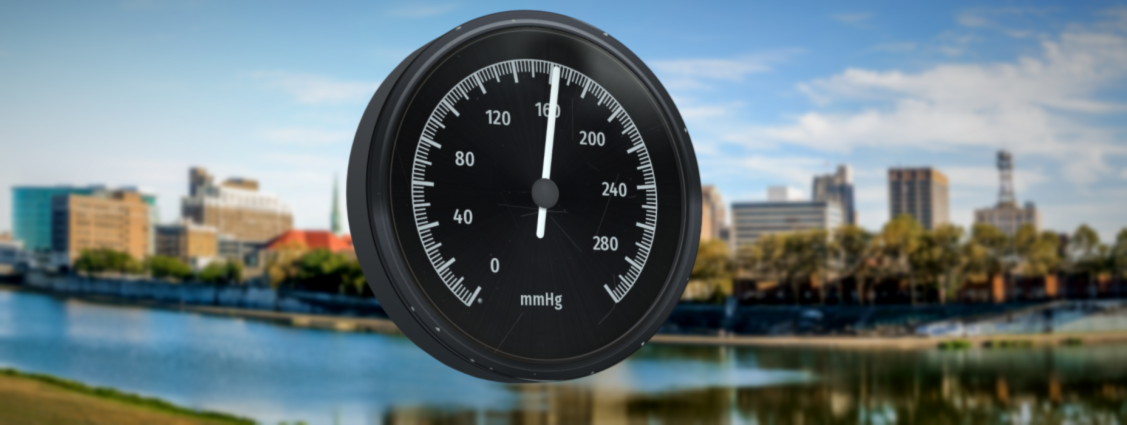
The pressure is value=160 unit=mmHg
